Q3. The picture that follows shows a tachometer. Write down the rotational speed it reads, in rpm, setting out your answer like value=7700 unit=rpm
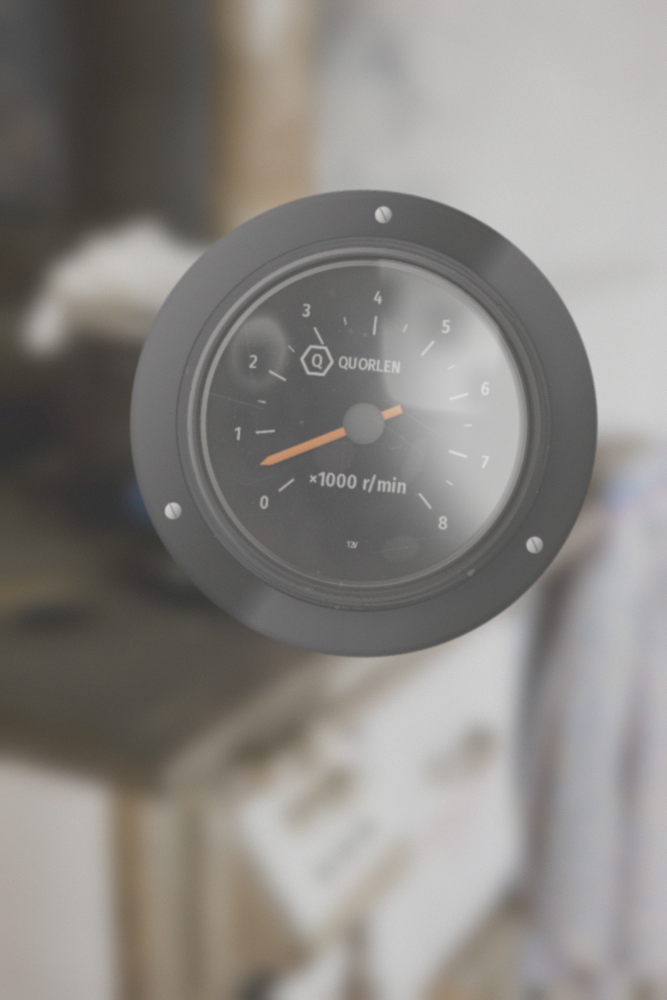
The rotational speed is value=500 unit=rpm
